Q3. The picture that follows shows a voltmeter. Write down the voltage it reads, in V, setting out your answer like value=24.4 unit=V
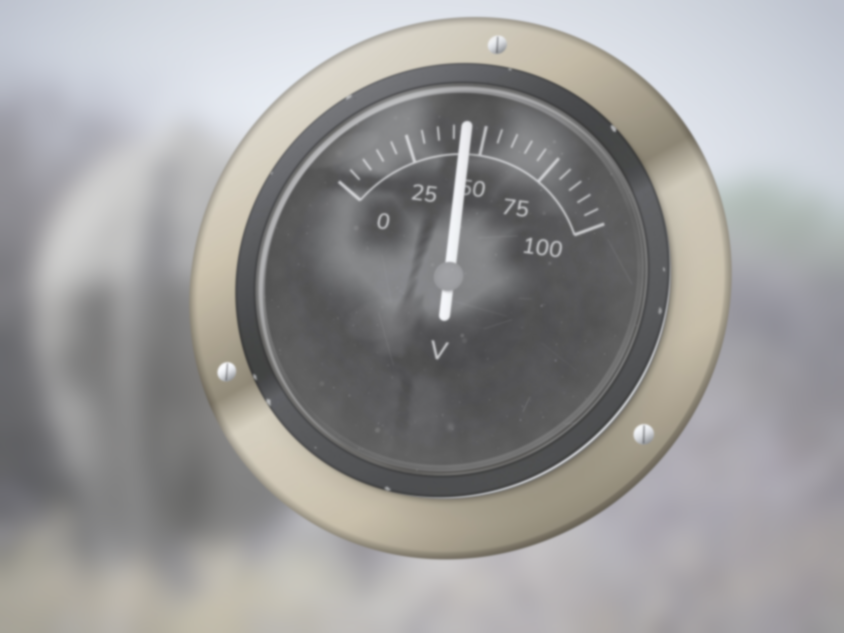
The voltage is value=45 unit=V
